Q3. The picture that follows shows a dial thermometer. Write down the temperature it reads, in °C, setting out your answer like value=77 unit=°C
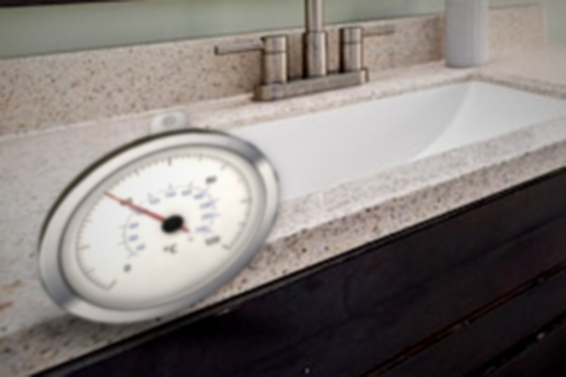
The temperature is value=40 unit=°C
